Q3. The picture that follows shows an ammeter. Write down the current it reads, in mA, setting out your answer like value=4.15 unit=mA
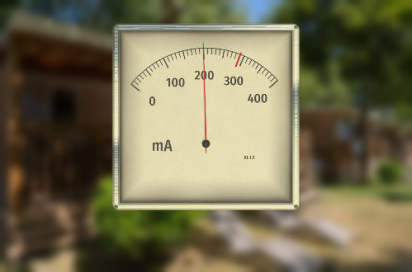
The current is value=200 unit=mA
